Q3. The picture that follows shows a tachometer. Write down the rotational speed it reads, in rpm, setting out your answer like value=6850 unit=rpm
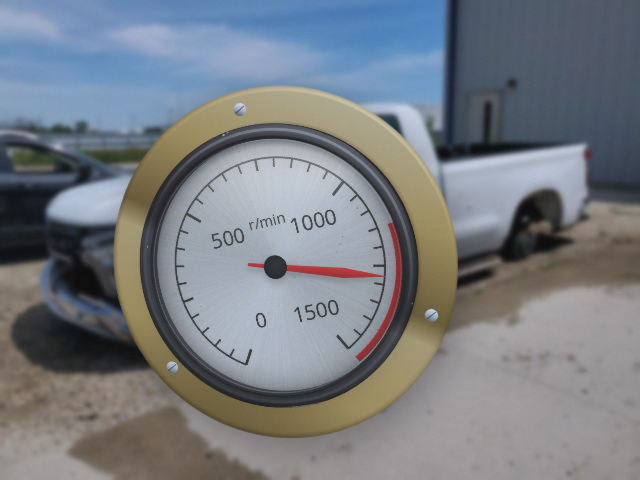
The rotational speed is value=1275 unit=rpm
